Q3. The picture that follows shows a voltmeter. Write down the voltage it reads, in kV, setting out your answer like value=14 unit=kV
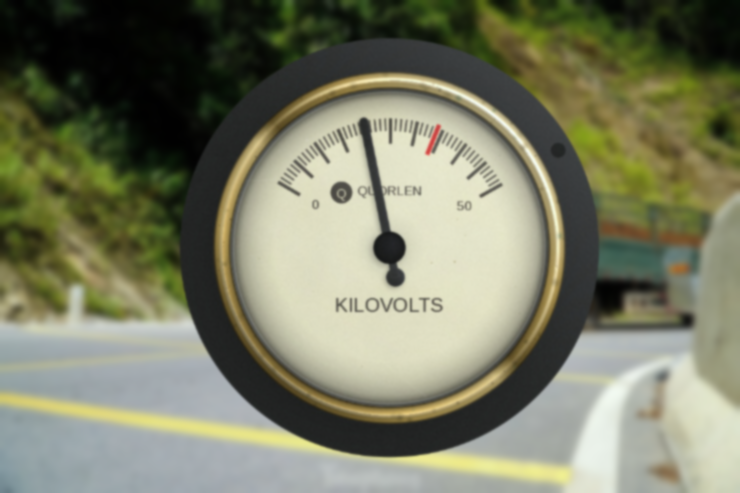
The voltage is value=20 unit=kV
